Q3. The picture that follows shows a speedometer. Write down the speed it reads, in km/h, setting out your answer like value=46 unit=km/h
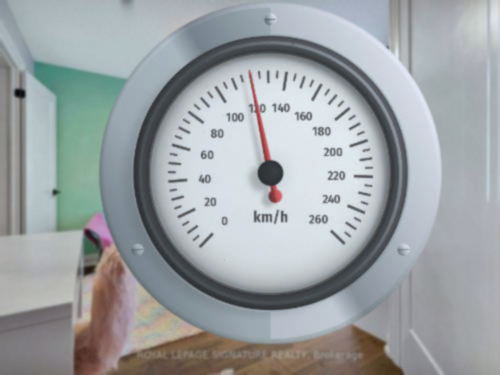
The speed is value=120 unit=km/h
